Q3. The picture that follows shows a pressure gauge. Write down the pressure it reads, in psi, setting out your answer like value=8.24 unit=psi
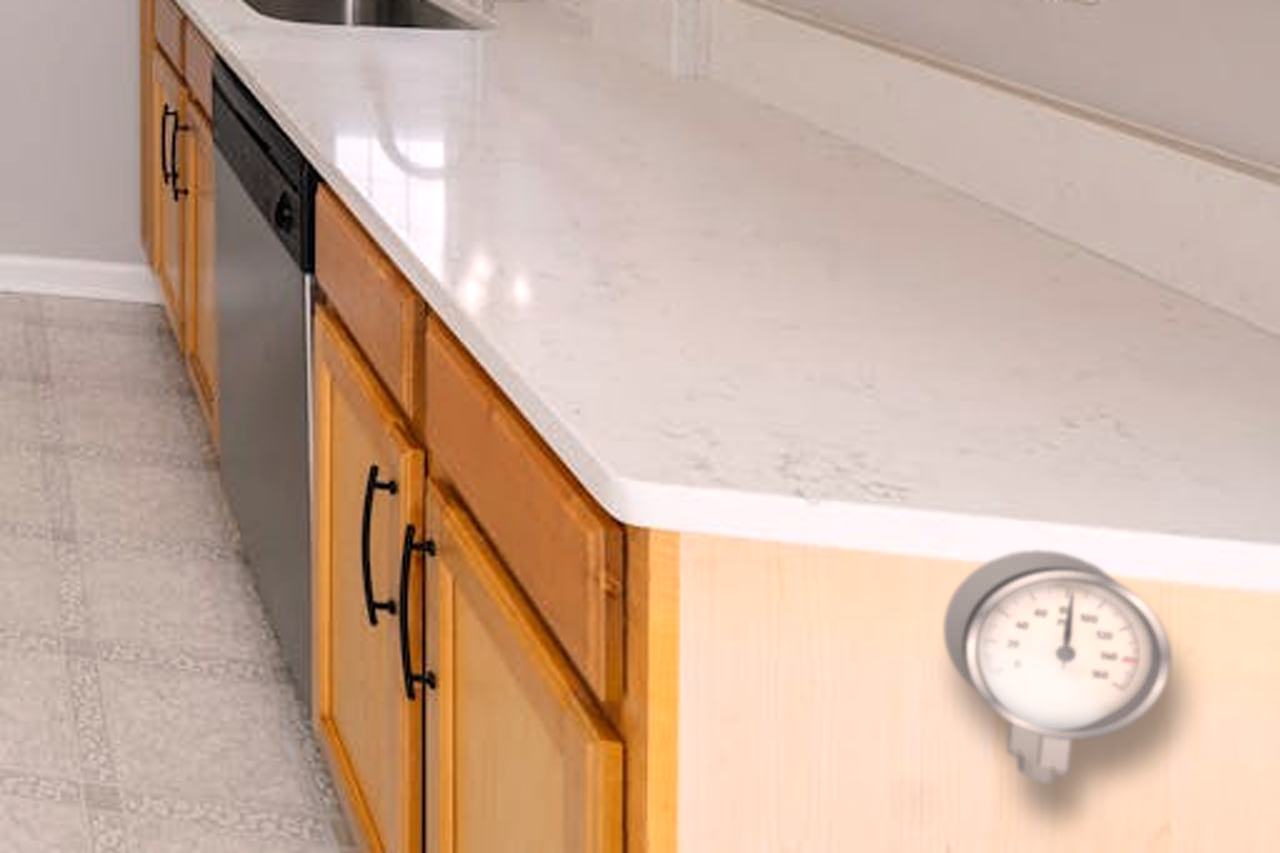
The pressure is value=80 unit=psi
